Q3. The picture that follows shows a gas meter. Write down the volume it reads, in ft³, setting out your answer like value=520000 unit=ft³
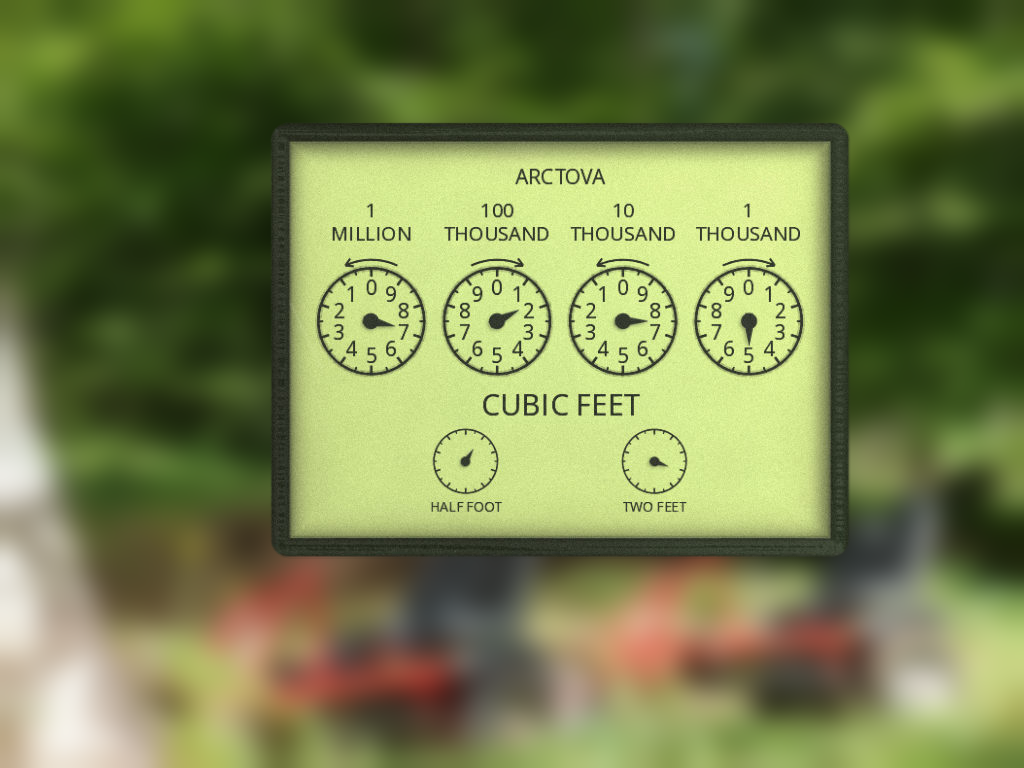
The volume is value=717500 unit=ft³
